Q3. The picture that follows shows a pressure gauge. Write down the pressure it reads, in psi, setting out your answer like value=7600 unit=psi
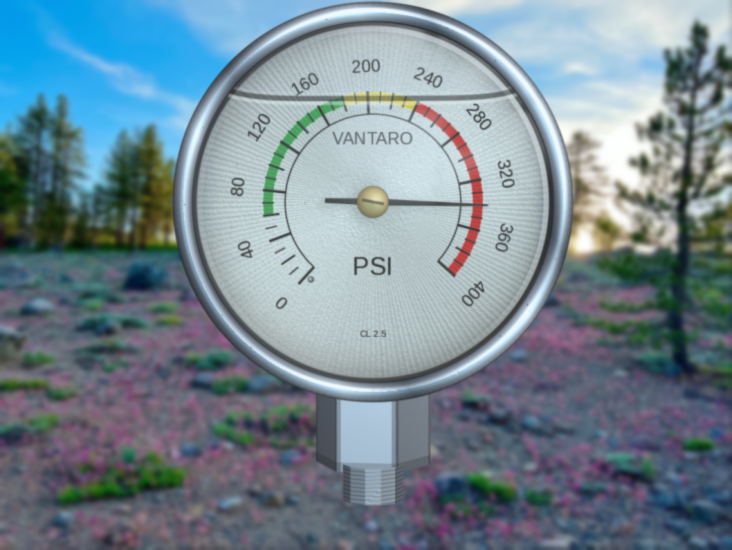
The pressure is value=340 unit=psi
